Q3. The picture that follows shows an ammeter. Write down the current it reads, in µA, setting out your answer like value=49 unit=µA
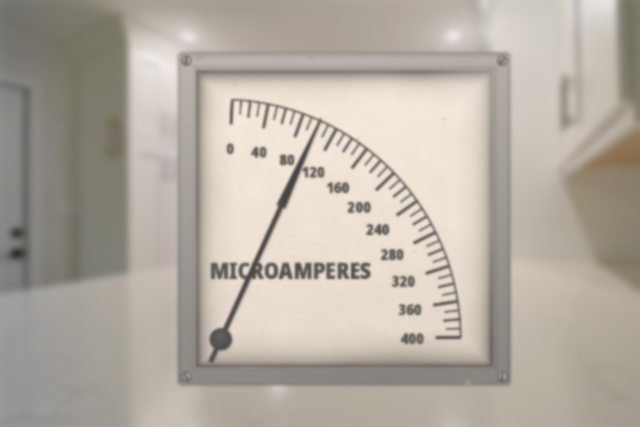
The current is value=100 unit=µA
